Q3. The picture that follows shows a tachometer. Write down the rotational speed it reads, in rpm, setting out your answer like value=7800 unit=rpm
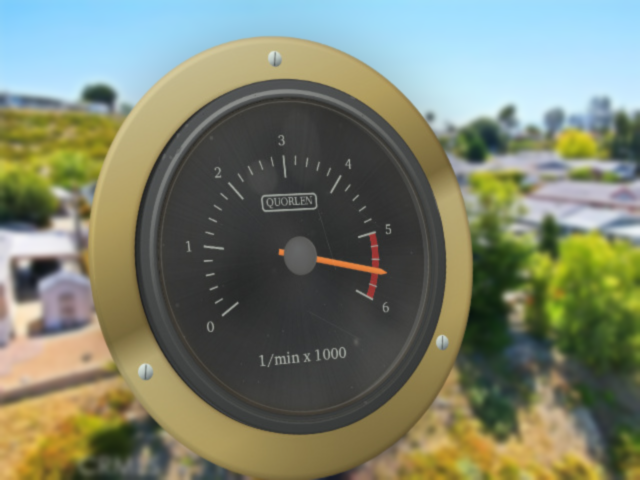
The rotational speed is value=5600 unit=rpm
